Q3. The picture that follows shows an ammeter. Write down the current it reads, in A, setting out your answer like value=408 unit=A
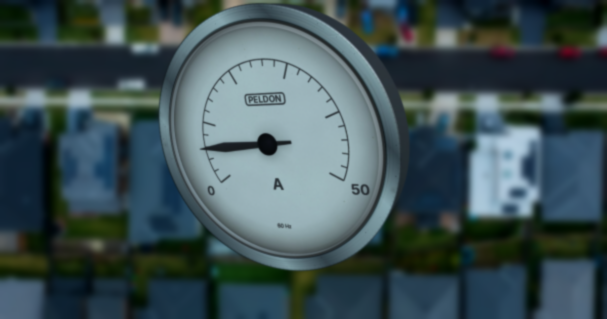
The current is value=6 unit=A
